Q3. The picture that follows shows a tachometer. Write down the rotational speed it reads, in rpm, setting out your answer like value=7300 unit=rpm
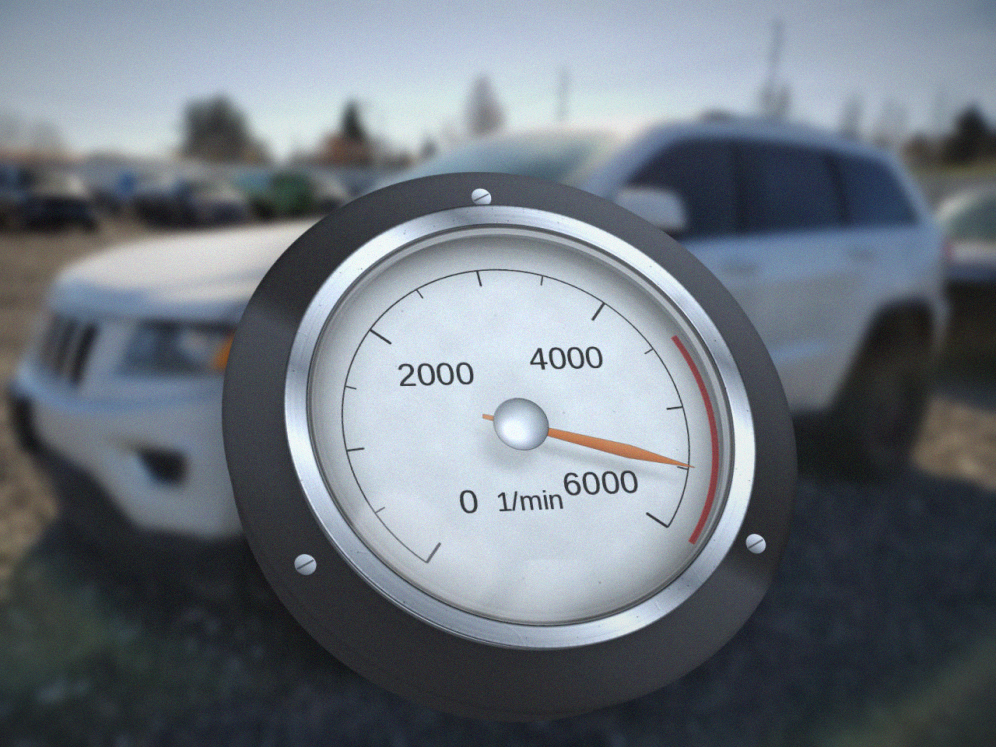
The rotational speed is value=5500 unit=rpm
